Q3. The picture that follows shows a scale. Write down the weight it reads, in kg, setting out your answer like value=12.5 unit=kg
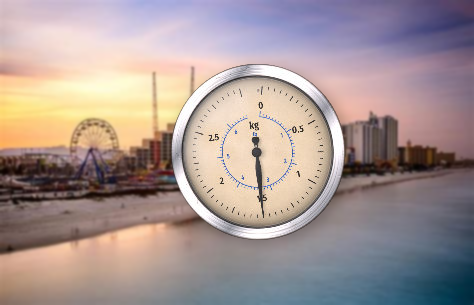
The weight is value=1.5 unit=kg
